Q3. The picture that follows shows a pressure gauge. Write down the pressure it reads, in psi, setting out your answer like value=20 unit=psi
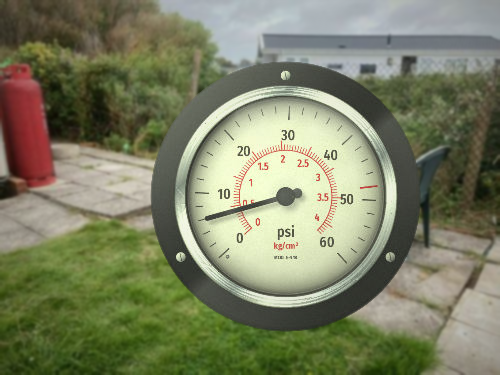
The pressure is value=6 unit=psi
